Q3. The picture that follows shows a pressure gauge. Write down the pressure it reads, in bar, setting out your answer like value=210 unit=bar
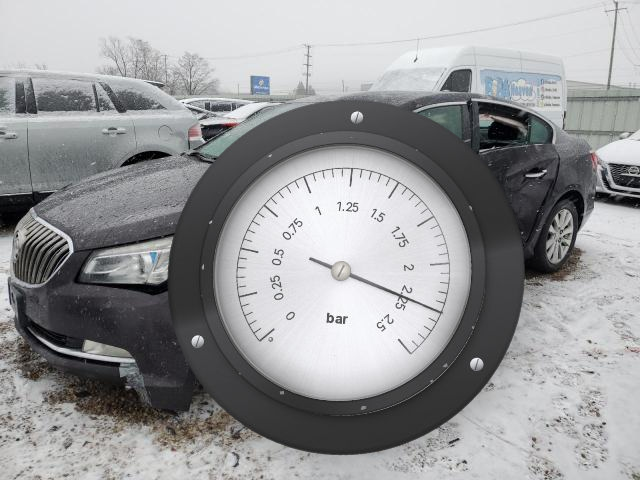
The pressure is value=2.25 unit=bar
